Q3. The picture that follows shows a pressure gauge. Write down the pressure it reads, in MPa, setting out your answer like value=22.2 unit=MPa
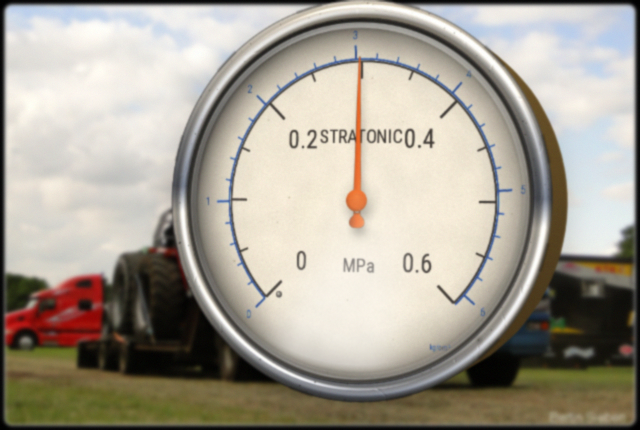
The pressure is value=0.3 unit=MPa
